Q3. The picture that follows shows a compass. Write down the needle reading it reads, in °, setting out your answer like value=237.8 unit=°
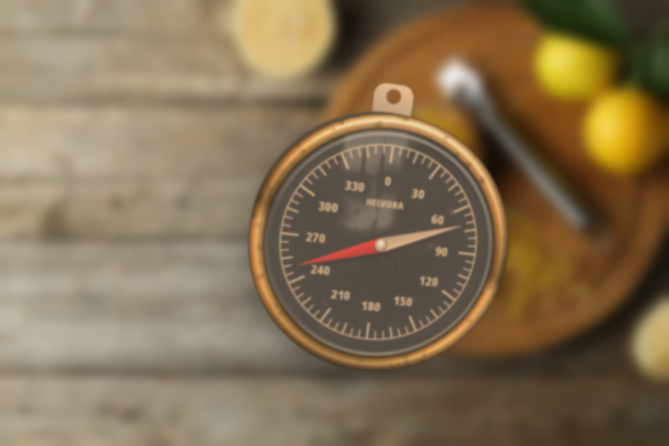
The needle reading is value=250 unit=°
